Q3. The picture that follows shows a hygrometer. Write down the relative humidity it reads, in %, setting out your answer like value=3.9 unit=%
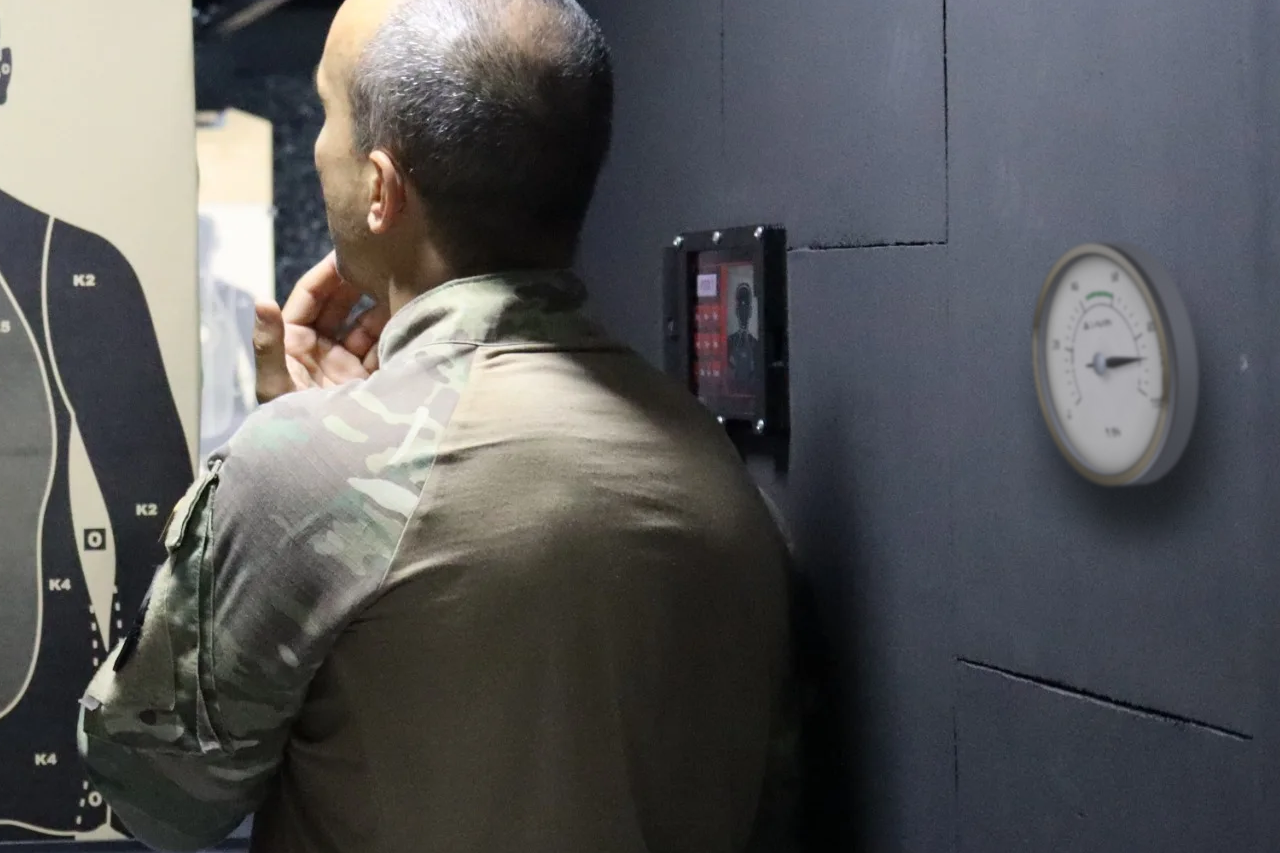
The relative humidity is value=88 unit=%
